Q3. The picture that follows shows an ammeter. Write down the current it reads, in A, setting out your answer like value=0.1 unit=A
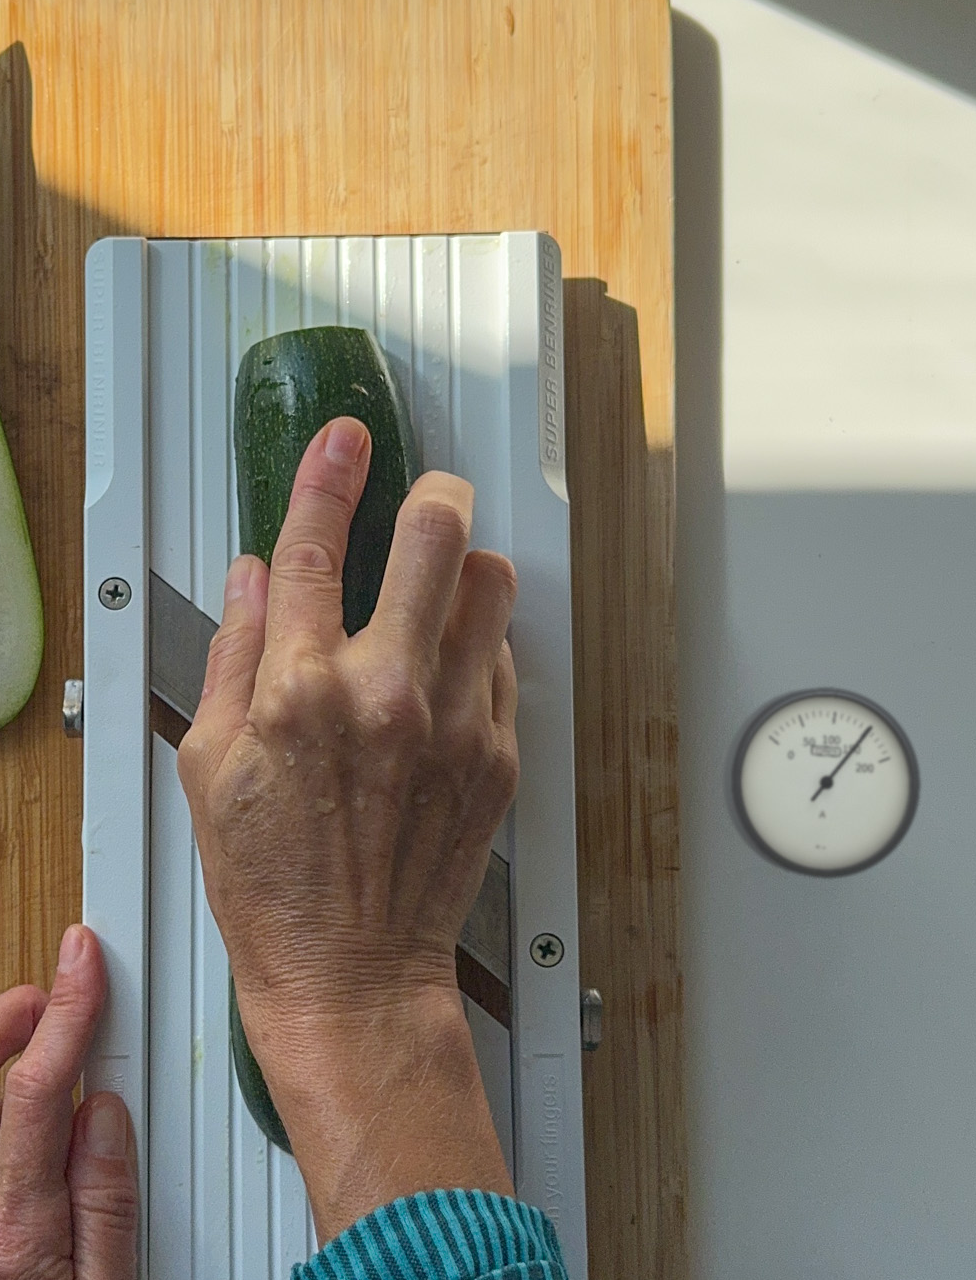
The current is value=150 unit=A
